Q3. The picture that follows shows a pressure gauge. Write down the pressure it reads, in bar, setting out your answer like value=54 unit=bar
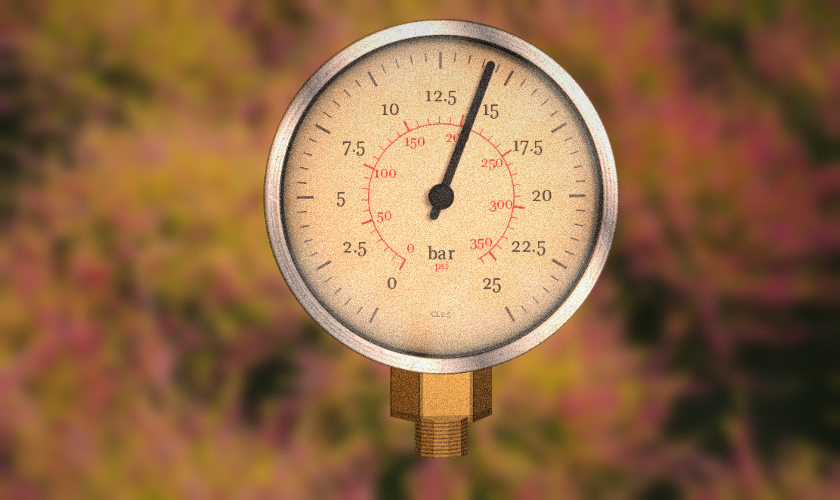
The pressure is value=14.25 unit=bar
